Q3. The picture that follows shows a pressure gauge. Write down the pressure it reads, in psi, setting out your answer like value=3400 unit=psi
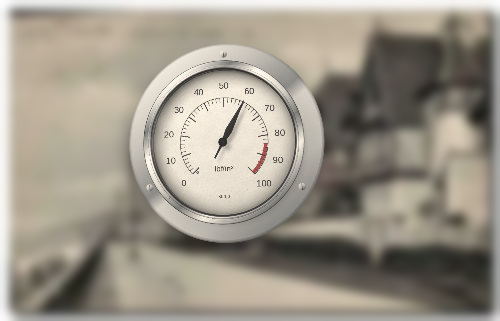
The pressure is value=60 unit=psi
